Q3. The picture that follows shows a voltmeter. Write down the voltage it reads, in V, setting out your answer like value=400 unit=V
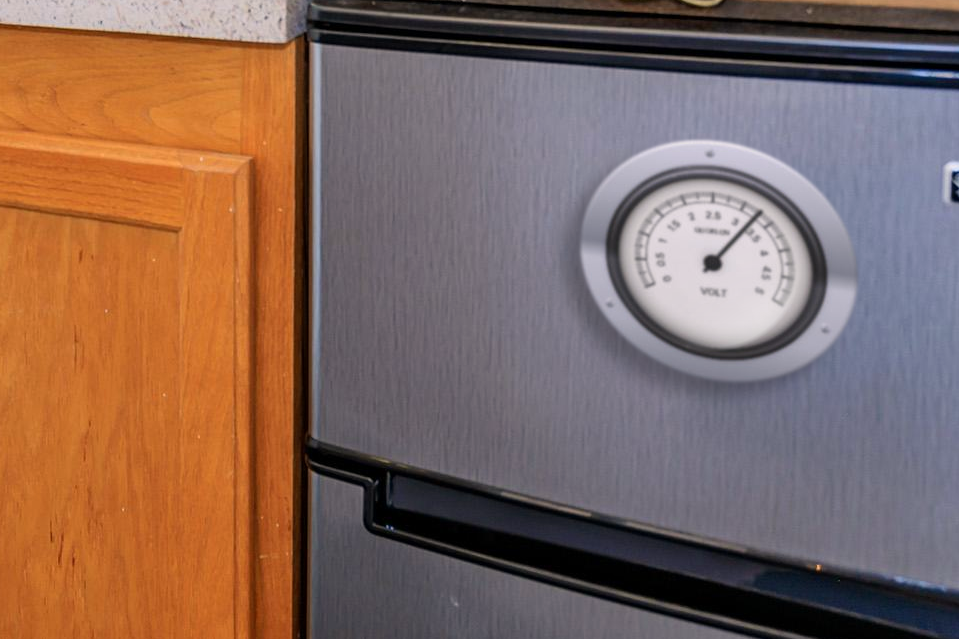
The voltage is value=3.25 unit=V
